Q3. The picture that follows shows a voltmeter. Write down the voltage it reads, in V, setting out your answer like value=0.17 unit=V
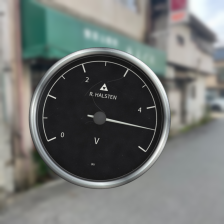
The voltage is value=4.5 unit=V
